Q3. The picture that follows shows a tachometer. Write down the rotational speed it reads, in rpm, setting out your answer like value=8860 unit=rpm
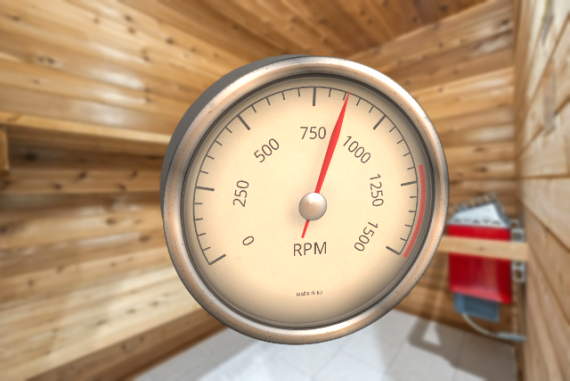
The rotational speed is value=850 unit=rpm
